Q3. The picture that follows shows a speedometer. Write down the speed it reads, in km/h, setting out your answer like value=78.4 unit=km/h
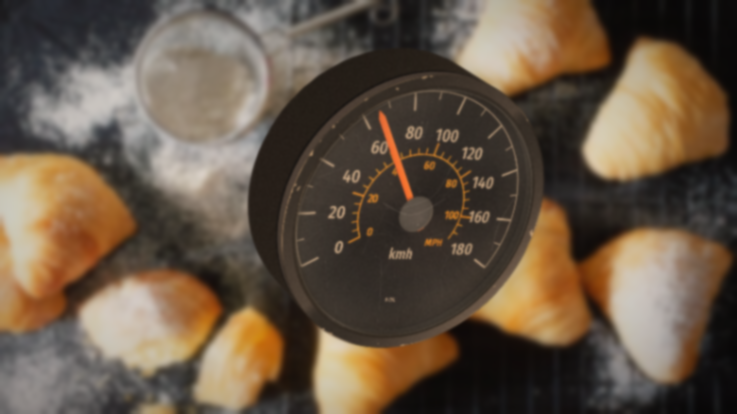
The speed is value=65 unit=km/h
